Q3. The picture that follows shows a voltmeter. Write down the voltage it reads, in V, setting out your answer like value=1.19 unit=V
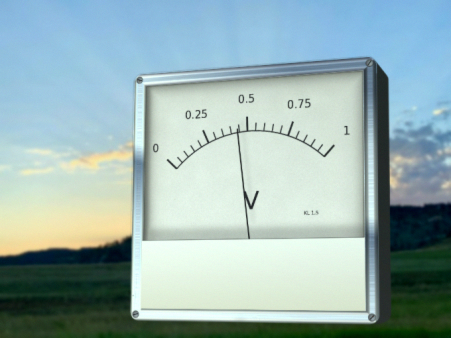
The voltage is value=0.45 unit=V
